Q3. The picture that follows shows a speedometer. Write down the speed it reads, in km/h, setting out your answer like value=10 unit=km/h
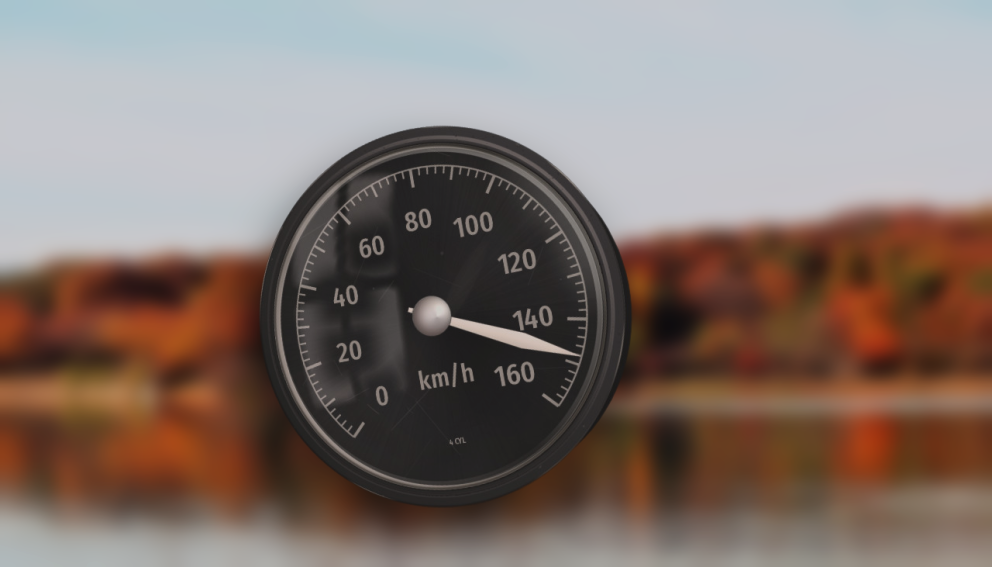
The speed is value=148 unit=km/h
